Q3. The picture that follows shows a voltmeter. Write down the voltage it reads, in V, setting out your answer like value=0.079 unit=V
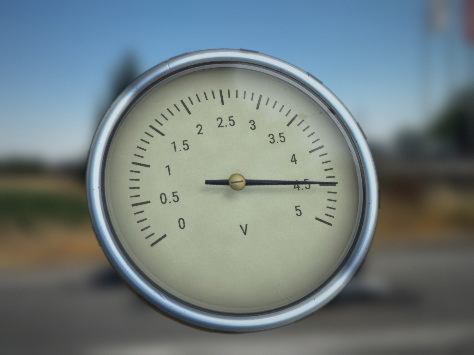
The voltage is value=4.5 unit=V
